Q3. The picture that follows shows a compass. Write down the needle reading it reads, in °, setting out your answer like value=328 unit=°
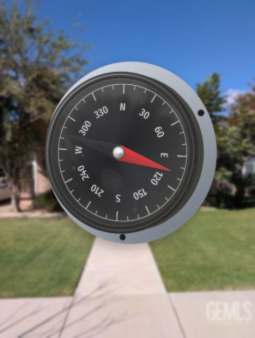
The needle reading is value=105 unit=°
